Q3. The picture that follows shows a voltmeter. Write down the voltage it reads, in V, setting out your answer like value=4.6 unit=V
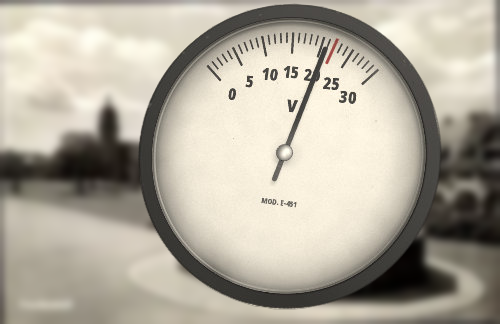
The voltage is value=21 unit=V
